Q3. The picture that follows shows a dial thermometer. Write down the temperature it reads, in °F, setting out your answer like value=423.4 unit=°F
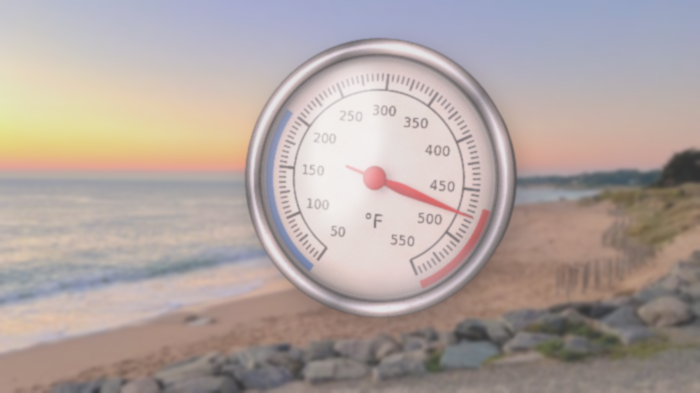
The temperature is value=475 unit=°F
